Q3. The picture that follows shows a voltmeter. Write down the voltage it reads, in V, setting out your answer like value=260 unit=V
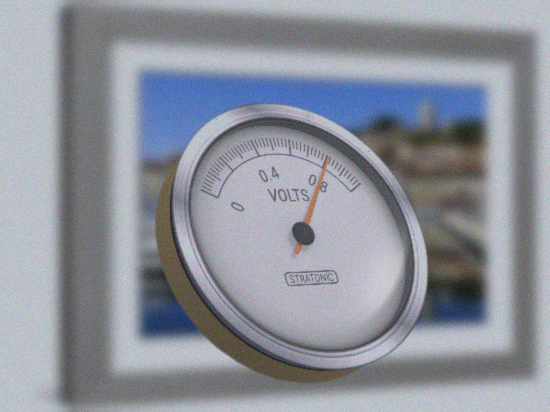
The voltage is value=0.8 unit=V
